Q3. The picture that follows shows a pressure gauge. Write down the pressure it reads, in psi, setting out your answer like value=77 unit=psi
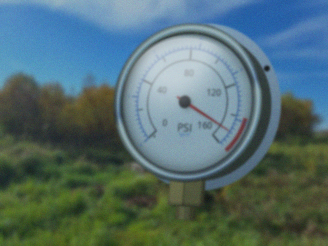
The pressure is value=150 unit=psi
